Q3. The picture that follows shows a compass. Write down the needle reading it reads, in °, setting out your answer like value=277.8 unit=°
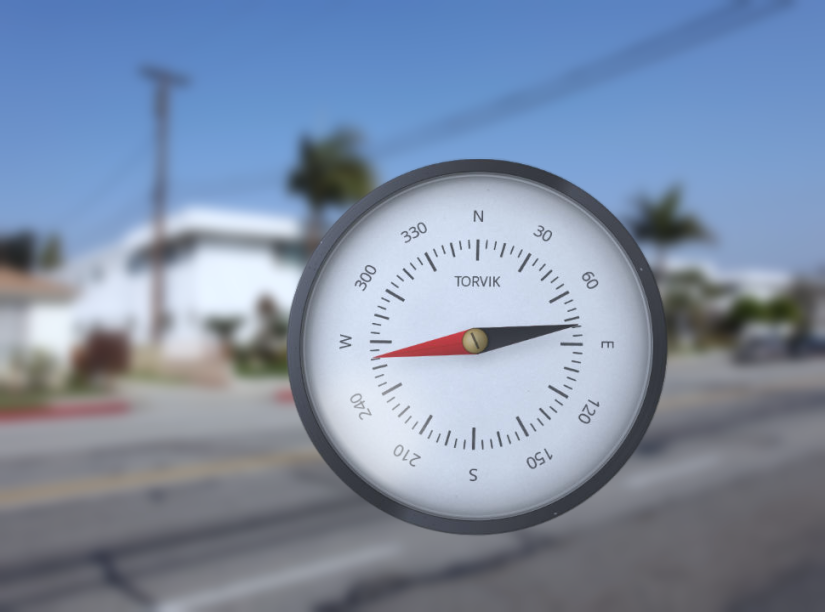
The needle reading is value=260 unit=°
